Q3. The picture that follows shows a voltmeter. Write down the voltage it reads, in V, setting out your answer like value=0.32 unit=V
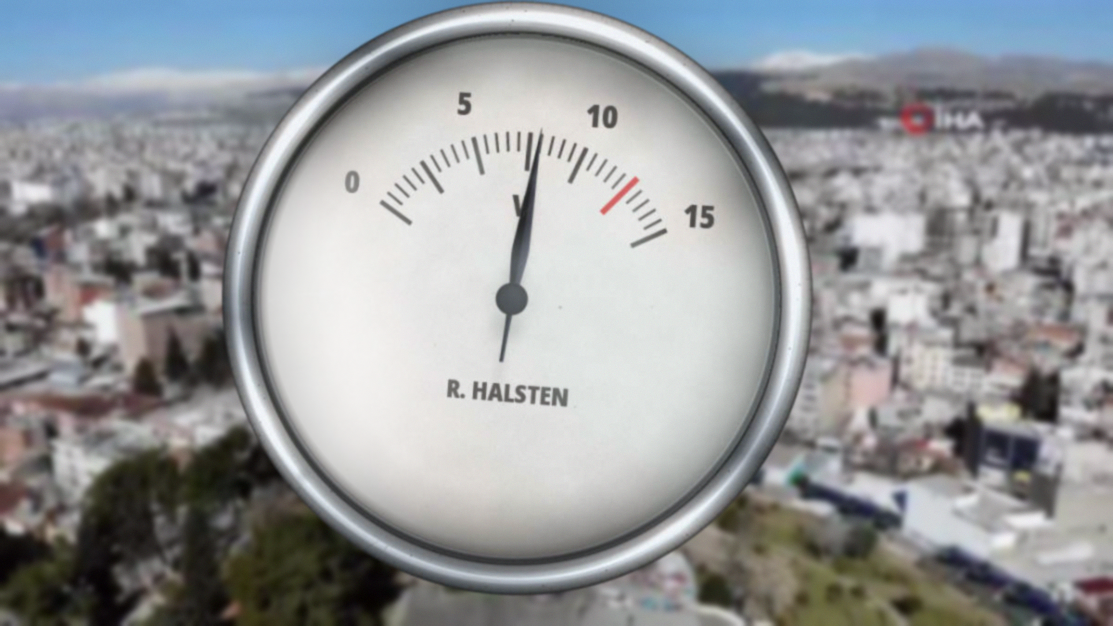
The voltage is value=8 unit=V
